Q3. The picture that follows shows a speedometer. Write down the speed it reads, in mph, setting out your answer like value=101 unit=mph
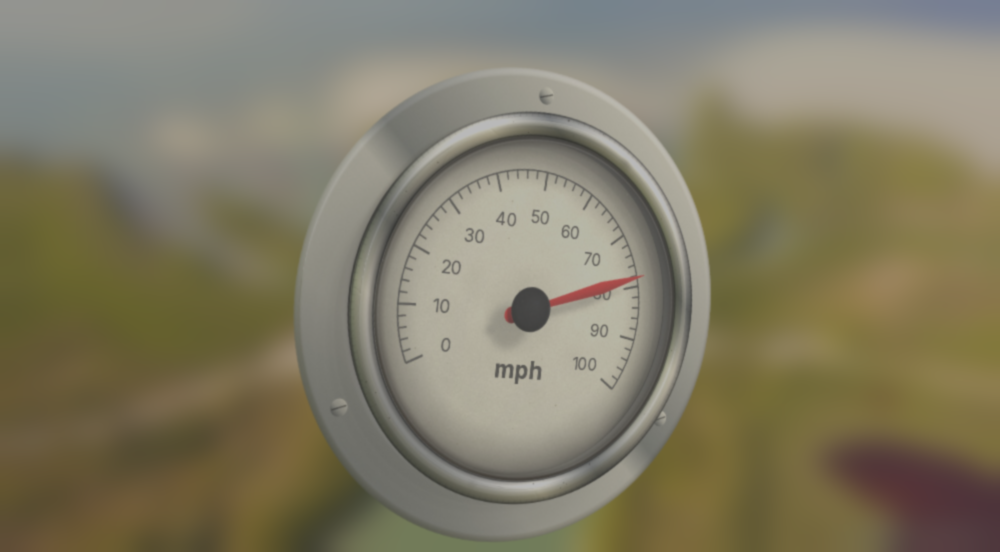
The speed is value=78 unit=mph
